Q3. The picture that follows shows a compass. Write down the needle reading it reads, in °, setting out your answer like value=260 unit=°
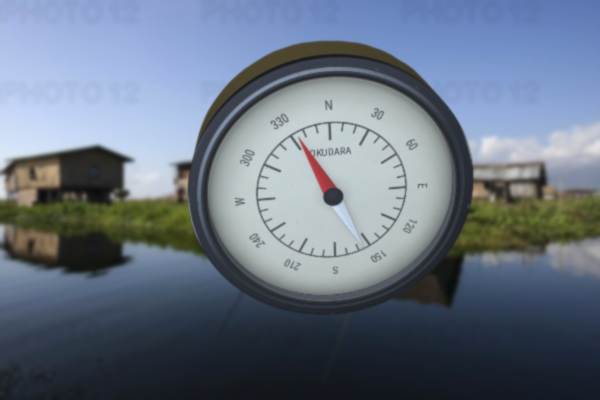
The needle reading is value=335 unit=°
